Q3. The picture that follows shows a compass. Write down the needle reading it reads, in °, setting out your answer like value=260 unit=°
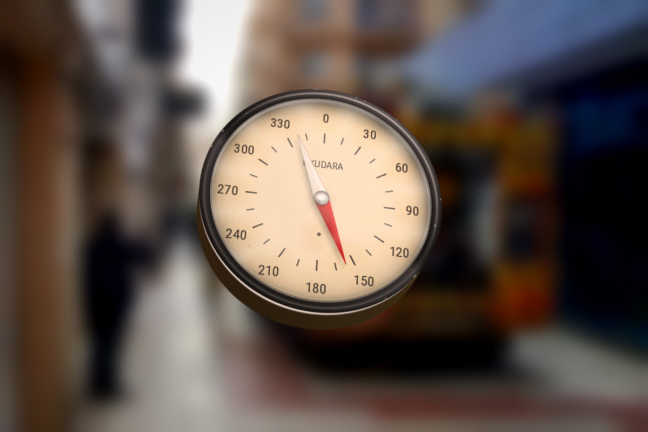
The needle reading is value=157.5 unit=°
